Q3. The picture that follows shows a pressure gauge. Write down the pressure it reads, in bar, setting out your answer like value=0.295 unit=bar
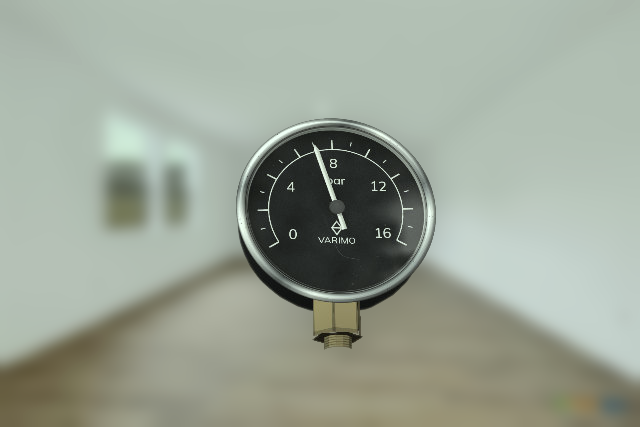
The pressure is value=7 unit=bar
